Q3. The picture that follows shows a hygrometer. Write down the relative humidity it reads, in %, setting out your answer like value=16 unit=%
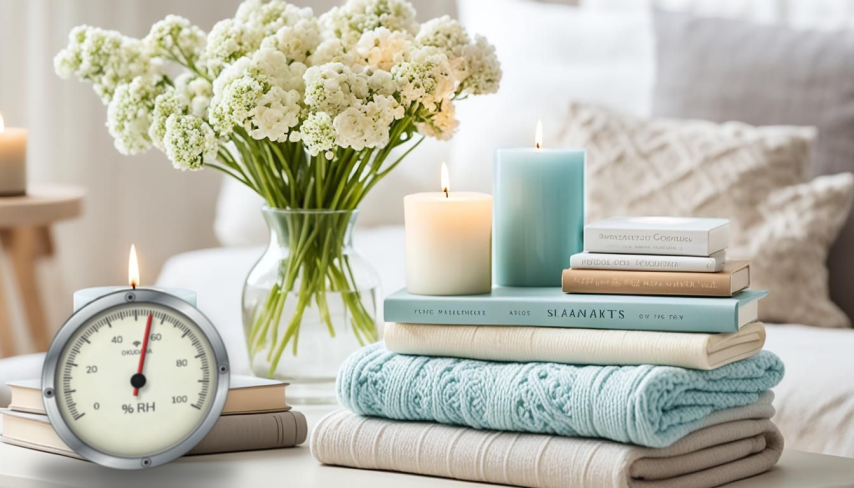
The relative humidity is value=55 unit=%
